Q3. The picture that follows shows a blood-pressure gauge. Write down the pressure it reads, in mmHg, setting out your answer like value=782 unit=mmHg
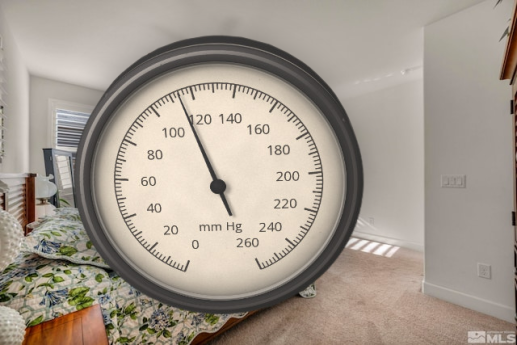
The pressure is value=114 unit=mmHg
